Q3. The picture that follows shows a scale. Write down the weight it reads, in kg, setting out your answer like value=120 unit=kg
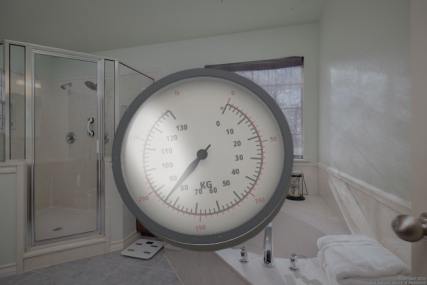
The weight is value=84 unit=kg
